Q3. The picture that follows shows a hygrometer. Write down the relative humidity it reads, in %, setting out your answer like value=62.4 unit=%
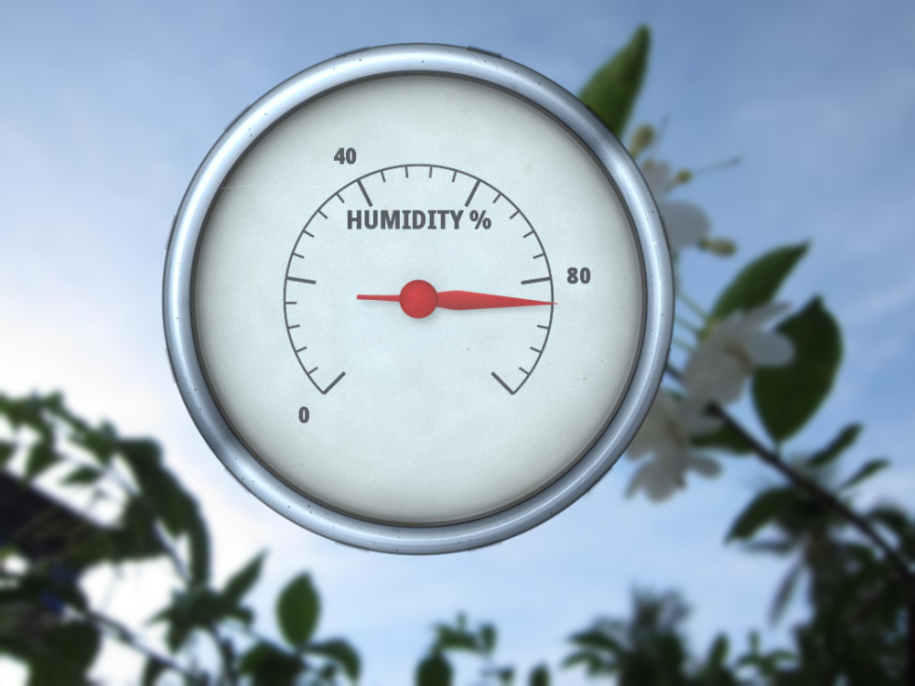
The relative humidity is value=84 unit=%
